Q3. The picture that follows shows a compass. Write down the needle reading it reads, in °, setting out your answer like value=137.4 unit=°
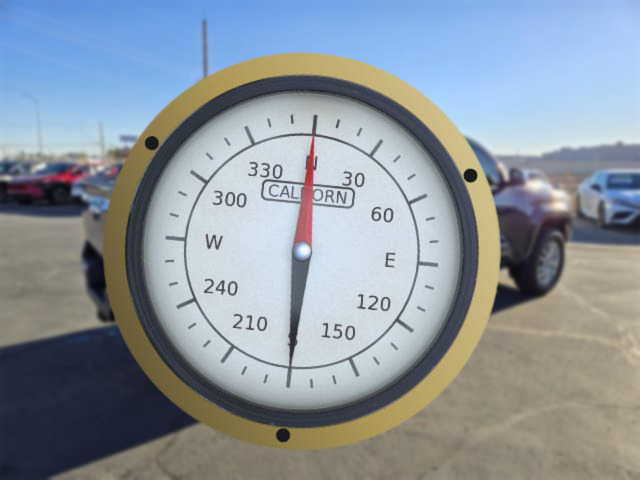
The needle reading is value=0 unit=°
